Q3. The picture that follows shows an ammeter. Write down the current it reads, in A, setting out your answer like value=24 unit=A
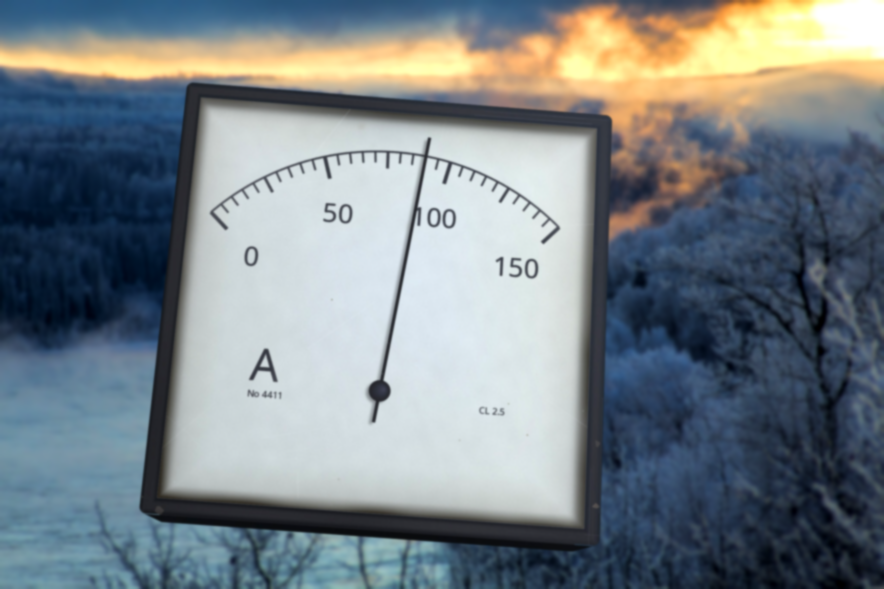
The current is value=90 unit=A
